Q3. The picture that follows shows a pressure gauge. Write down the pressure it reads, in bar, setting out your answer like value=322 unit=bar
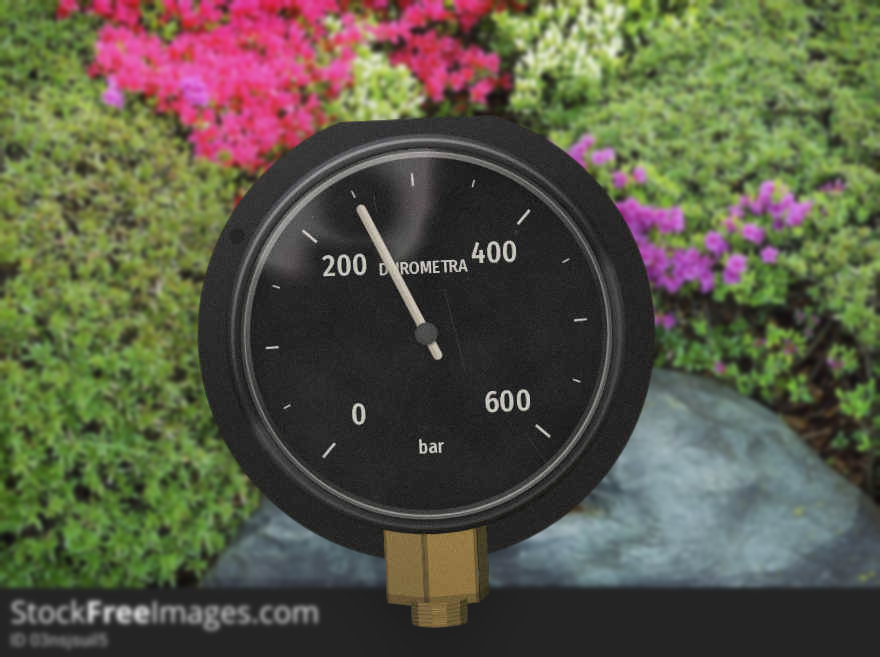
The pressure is value=250 unit=bar
